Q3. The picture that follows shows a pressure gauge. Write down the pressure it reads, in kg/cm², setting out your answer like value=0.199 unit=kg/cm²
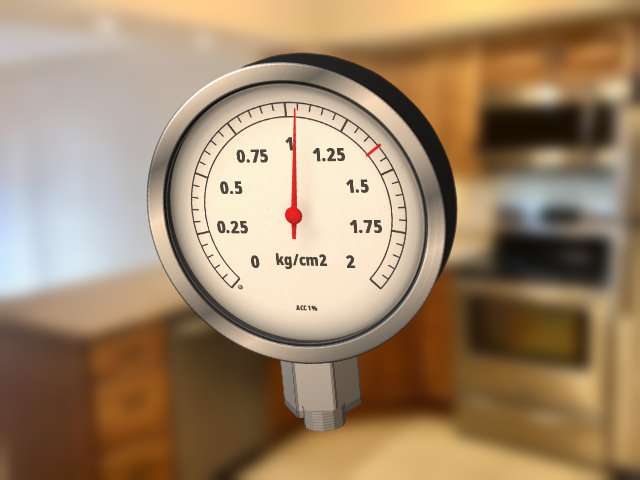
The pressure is value=1.05 unit=kg/cm²
